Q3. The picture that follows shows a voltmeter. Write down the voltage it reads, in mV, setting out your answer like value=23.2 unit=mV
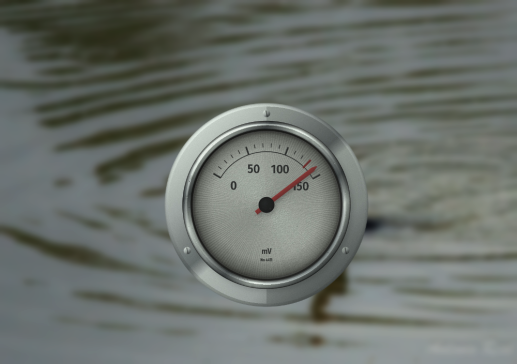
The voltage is value=140 unit=mV
